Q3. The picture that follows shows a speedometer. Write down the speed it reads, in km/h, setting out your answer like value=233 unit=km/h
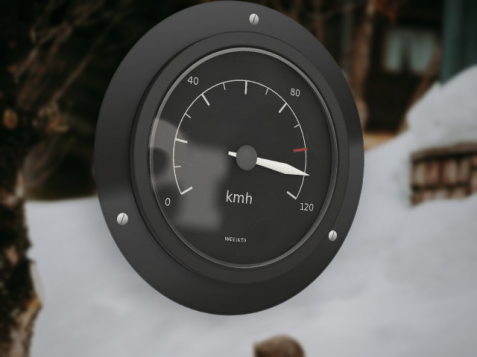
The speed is value=110 unit=km/h
